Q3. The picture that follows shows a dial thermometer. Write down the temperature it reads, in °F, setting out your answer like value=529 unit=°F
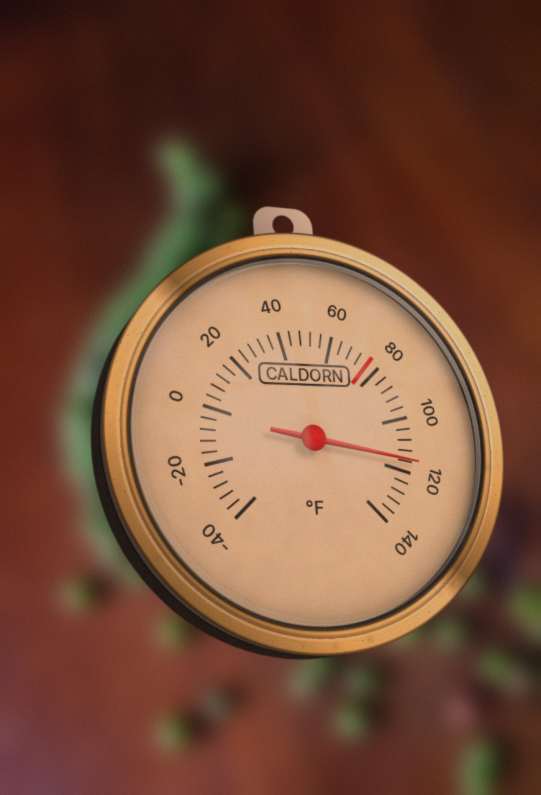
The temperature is value=116 unit=°F
